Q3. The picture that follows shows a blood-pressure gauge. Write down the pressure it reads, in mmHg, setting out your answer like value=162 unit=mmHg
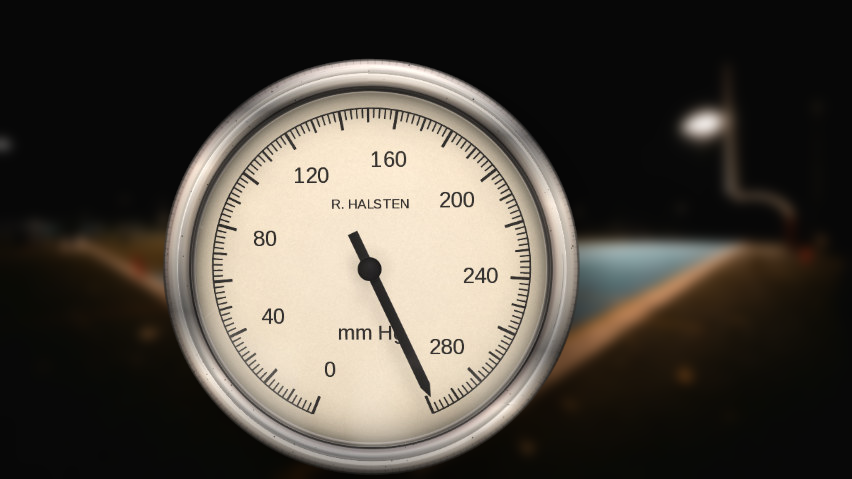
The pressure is value=298 unit=mmHg
